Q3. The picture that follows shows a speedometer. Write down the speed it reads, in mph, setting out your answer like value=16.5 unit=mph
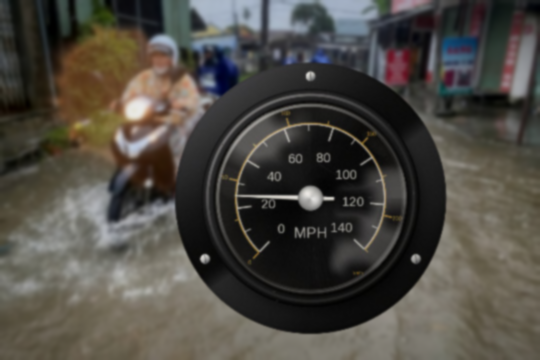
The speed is value=25 unit=mph
